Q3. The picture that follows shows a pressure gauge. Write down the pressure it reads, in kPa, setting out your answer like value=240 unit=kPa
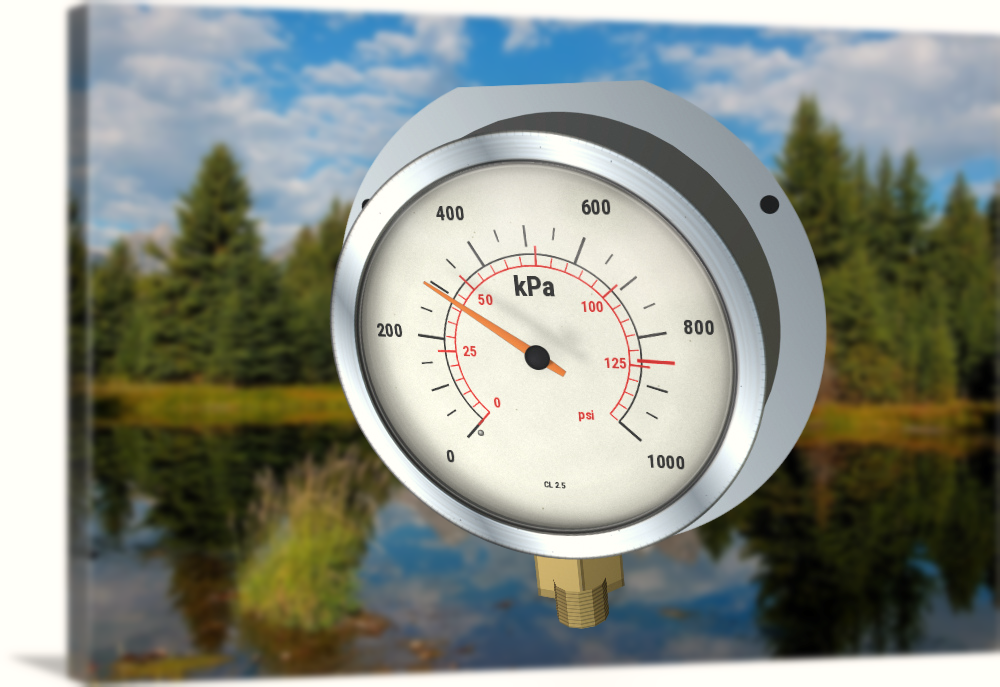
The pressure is value=300 unit=kPa
